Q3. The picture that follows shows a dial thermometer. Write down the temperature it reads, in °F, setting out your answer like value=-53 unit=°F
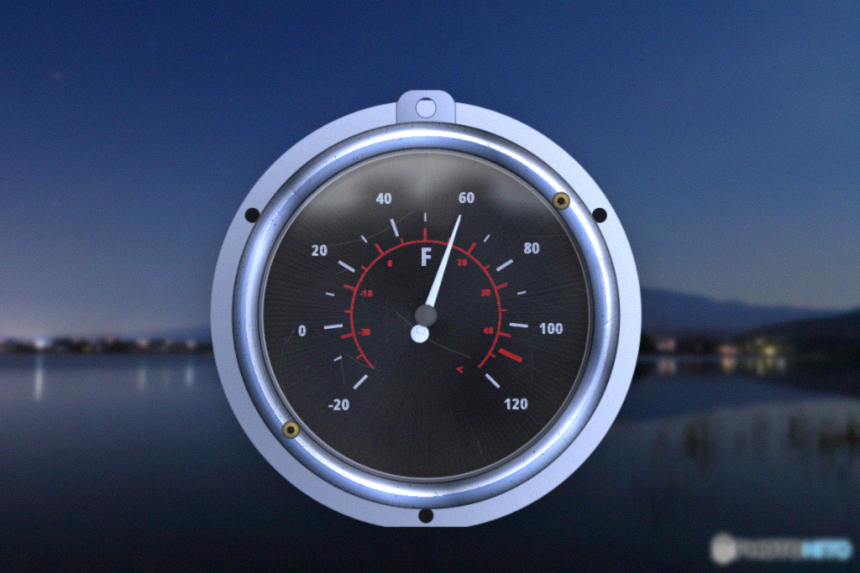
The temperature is value=60 unit=°F
